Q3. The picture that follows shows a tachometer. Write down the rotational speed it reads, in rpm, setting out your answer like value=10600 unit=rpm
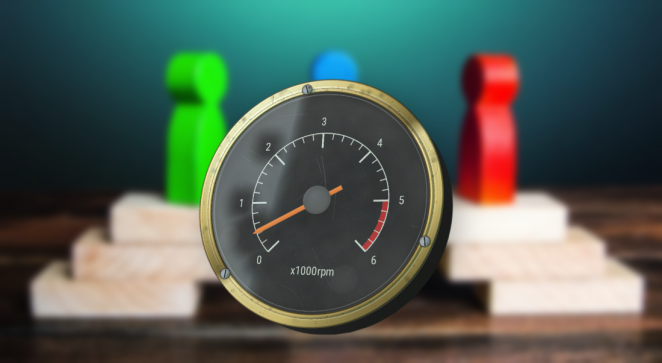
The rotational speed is value=400 unit=rpm
